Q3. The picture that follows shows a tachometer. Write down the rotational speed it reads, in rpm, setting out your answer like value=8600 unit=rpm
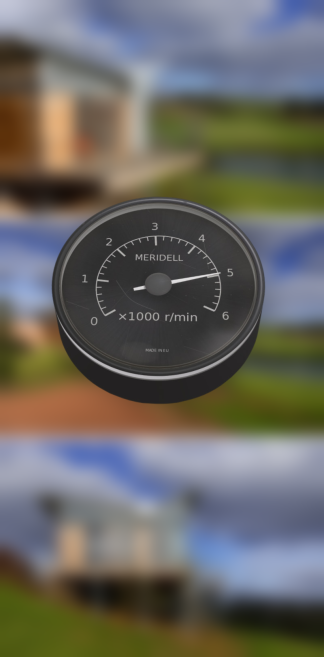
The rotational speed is value=5000 unit=rpm
